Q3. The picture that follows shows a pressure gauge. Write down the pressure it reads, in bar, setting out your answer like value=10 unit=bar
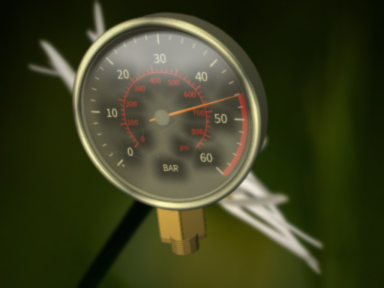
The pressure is value=46 unit=bar
